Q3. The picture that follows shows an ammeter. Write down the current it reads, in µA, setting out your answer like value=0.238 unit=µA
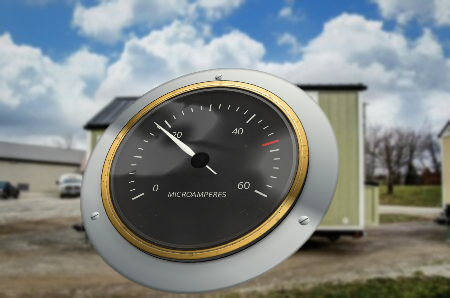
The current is value=18 unit=µA
